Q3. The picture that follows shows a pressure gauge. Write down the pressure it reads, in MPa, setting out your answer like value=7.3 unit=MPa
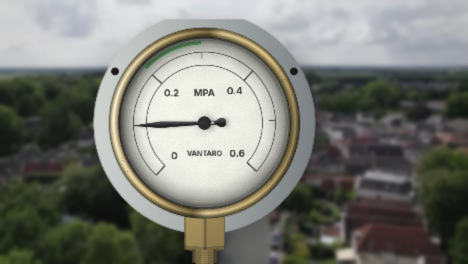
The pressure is value=0.1 unit=MPa
